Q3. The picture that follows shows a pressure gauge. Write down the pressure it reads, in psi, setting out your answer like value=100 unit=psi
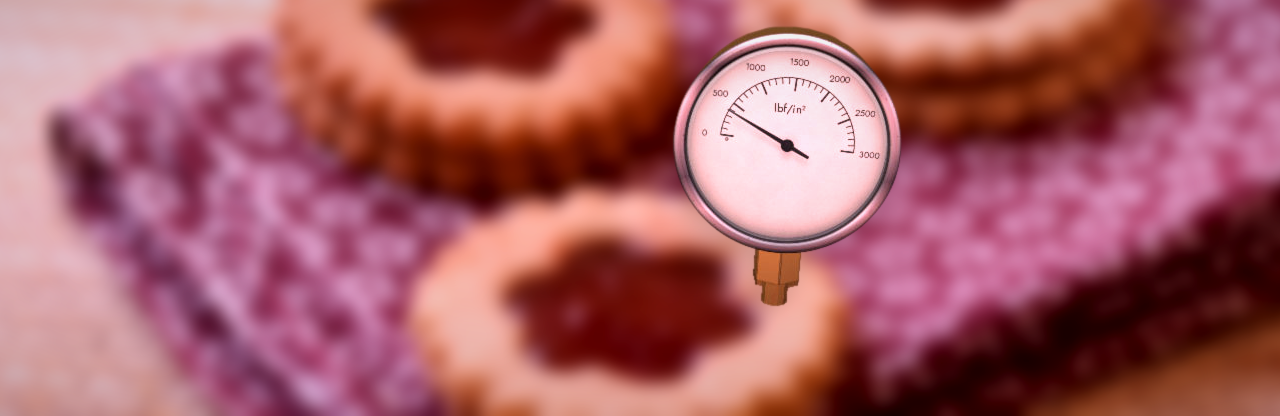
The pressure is value=400 unit=psi
